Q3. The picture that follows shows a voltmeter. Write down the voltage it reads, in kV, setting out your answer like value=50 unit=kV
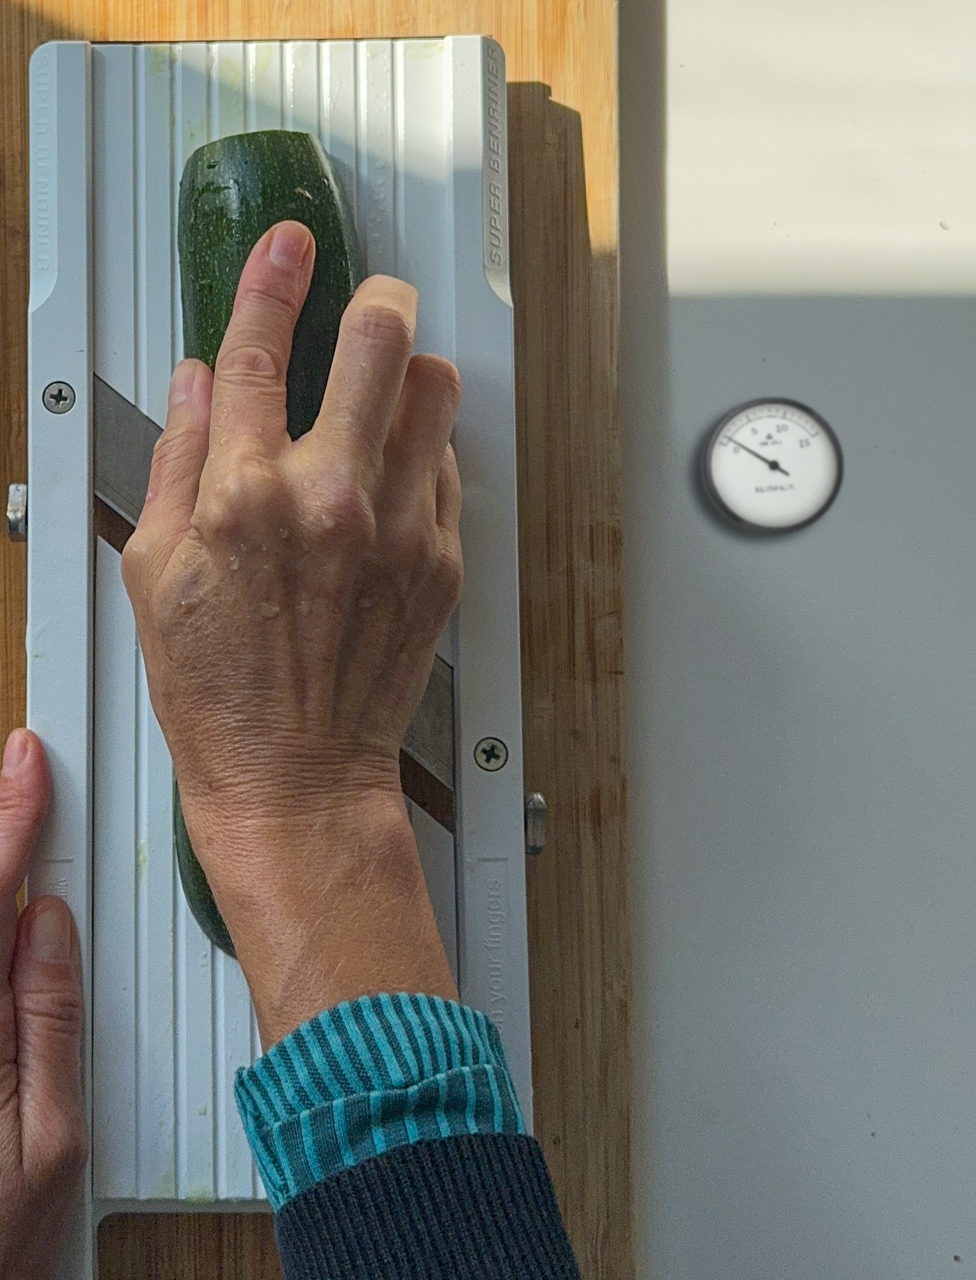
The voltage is value=1 unit=kV
